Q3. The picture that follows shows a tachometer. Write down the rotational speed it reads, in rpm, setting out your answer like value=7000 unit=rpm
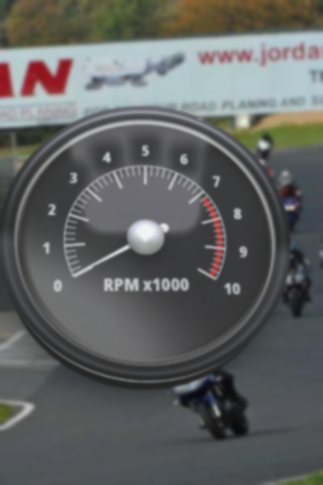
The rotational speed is value=0 unit=rpm
